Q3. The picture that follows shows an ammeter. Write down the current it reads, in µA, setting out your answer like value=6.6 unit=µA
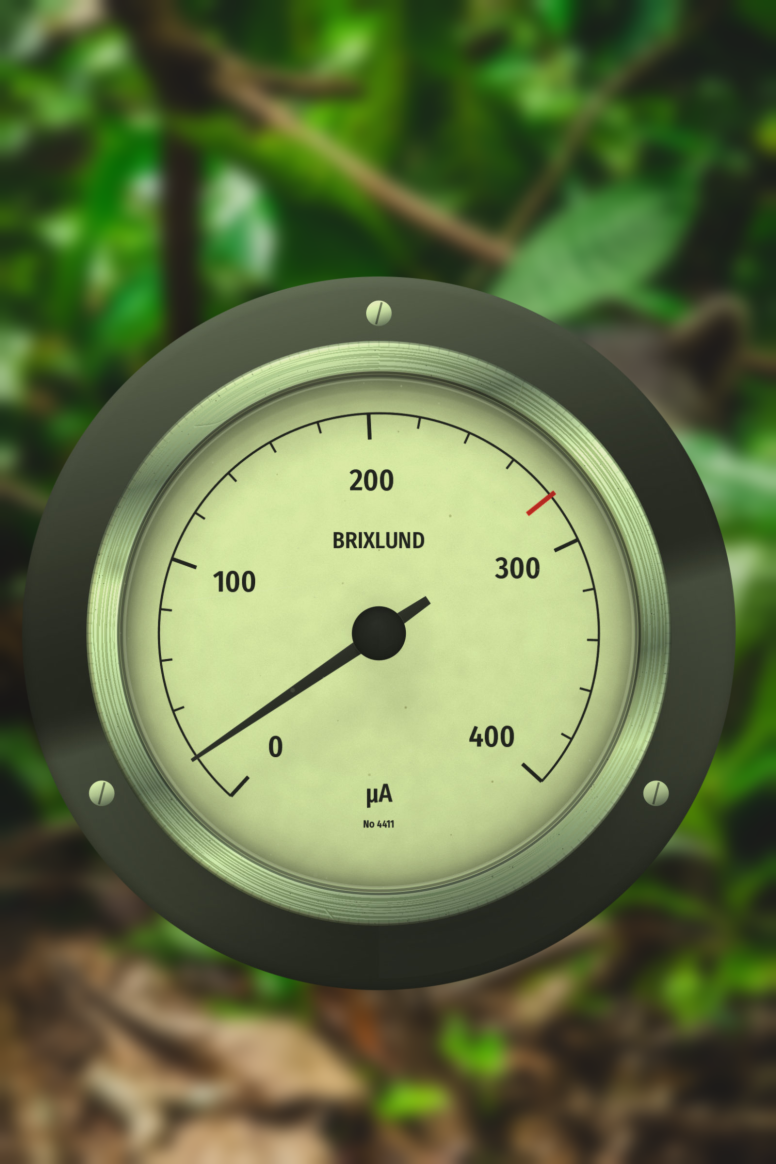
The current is value=20 unit=µA
